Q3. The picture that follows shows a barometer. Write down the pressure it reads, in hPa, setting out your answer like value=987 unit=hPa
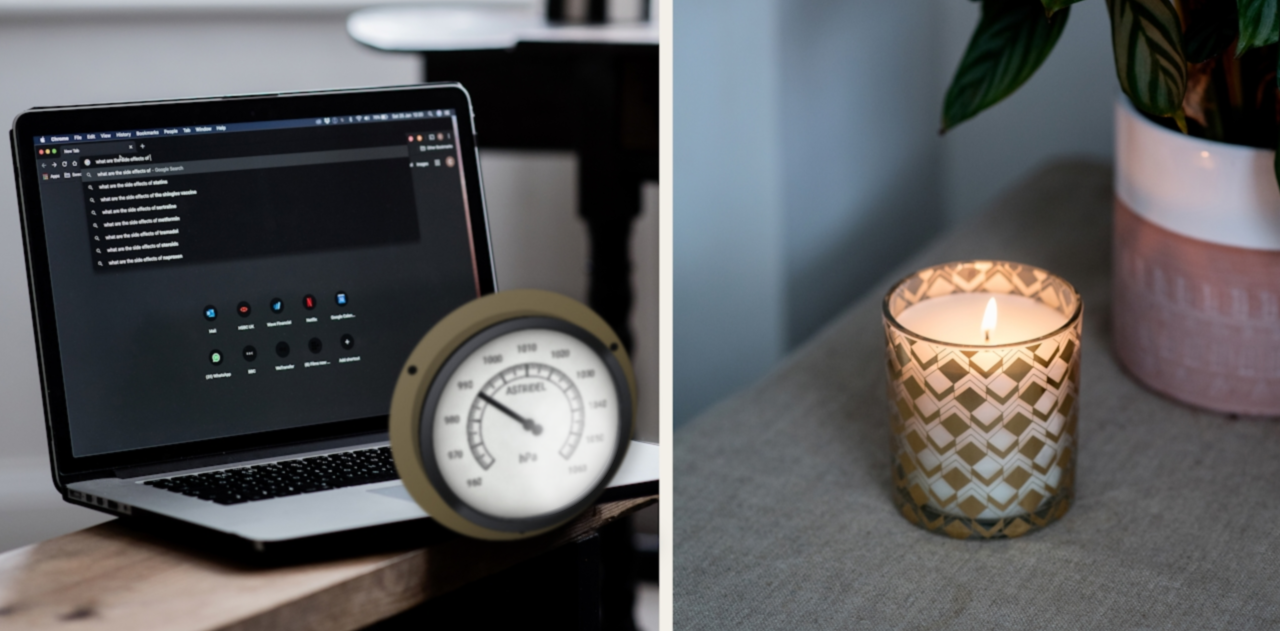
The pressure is value=990 unit=hPa
